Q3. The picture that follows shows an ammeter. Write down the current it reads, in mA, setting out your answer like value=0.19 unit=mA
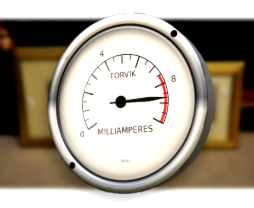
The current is value=8.75 unit=mA
